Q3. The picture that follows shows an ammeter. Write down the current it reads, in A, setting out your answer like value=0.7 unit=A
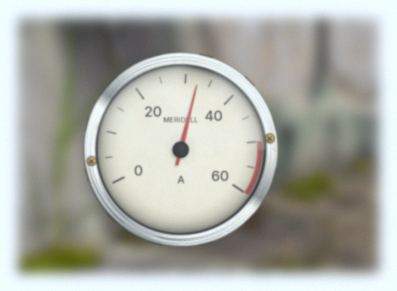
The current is value=32.5 unit=A
